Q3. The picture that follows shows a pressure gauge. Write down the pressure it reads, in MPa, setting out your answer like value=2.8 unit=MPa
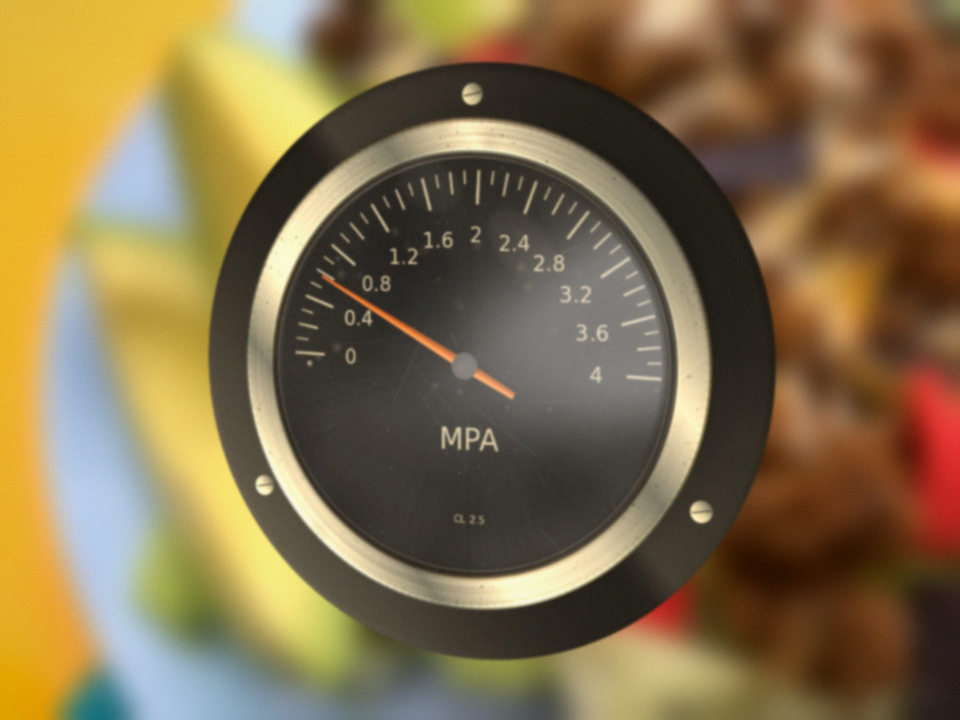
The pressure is value=0.6 unit=MPa
